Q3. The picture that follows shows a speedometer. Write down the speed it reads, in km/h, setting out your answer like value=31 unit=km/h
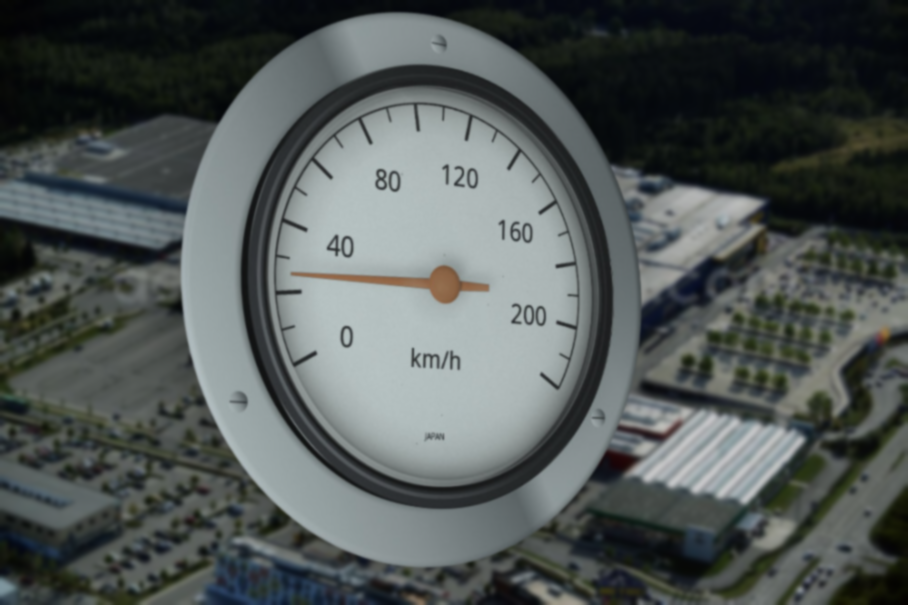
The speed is value=25 unit=km/h
